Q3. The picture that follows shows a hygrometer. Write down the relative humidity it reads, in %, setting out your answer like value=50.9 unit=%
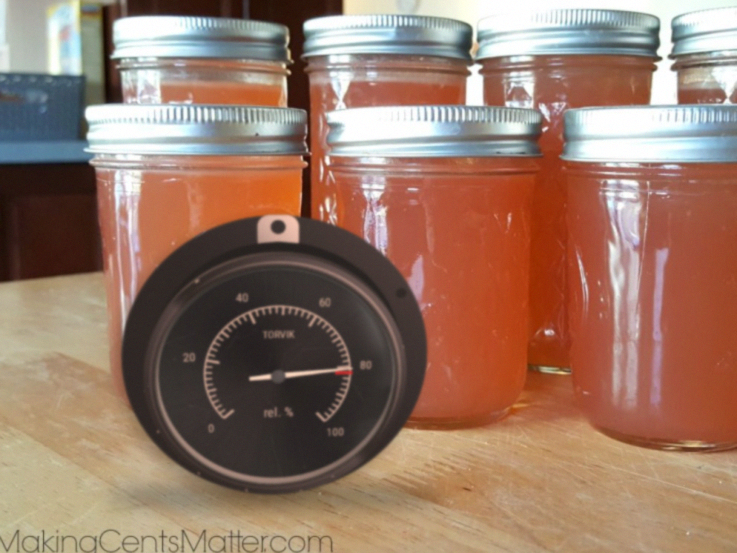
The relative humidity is value=80 unit=%
